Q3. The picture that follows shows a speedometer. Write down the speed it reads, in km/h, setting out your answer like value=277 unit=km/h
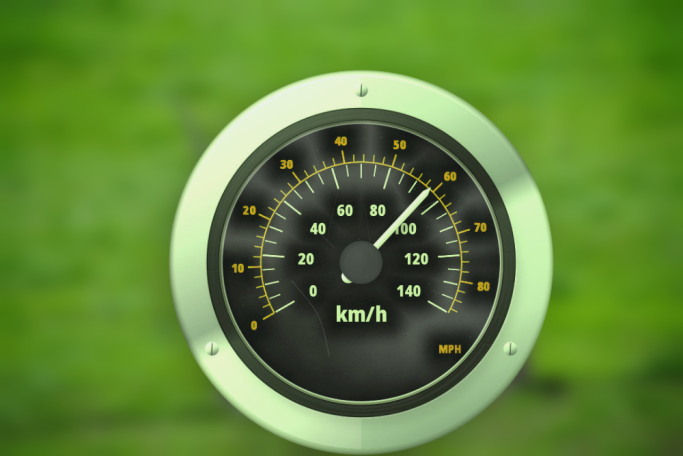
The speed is value=95 unit=km/h
